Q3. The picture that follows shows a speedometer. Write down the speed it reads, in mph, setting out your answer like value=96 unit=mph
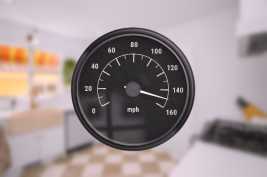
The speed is value=150 unit=mph
